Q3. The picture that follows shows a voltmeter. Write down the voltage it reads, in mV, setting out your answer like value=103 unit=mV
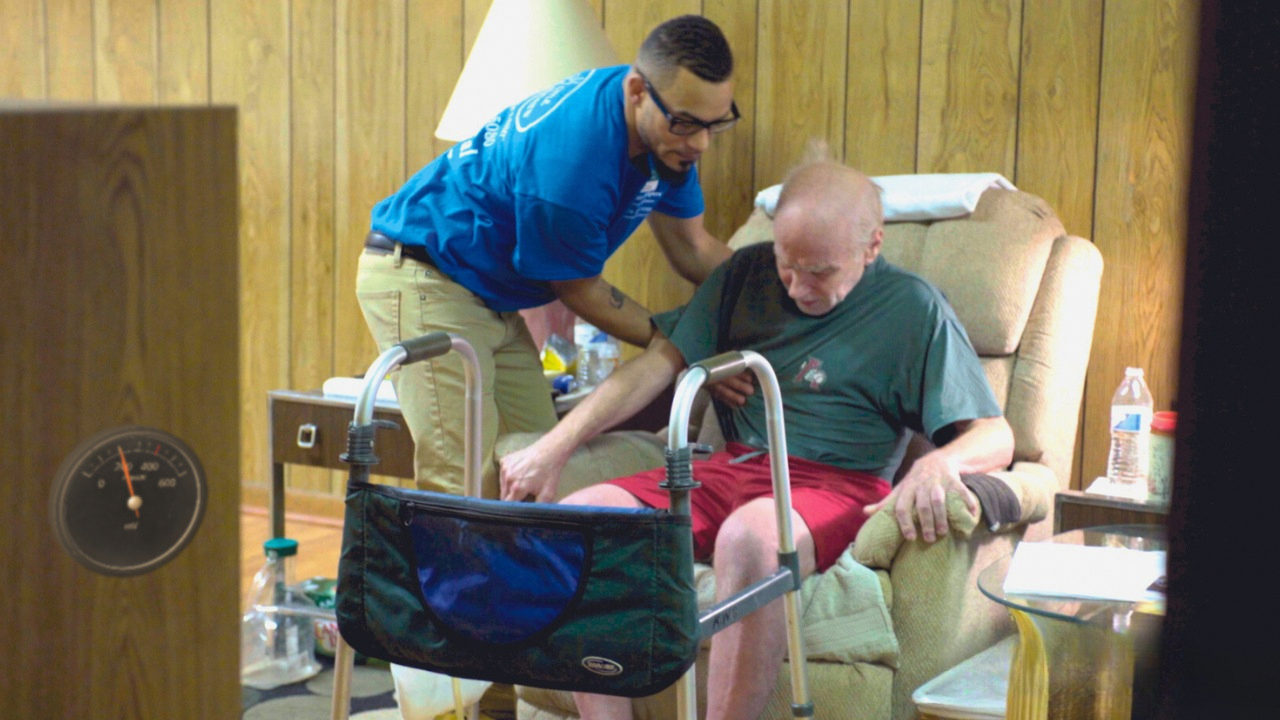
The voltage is value=200 unit=mV
